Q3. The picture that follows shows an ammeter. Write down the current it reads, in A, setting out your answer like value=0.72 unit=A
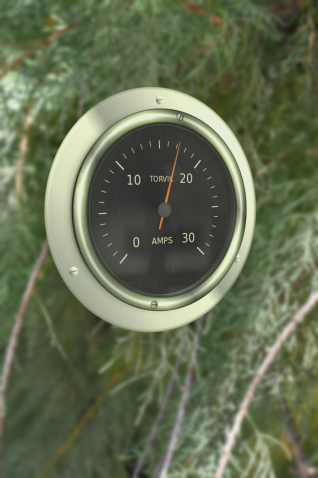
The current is value=17 unit=A
